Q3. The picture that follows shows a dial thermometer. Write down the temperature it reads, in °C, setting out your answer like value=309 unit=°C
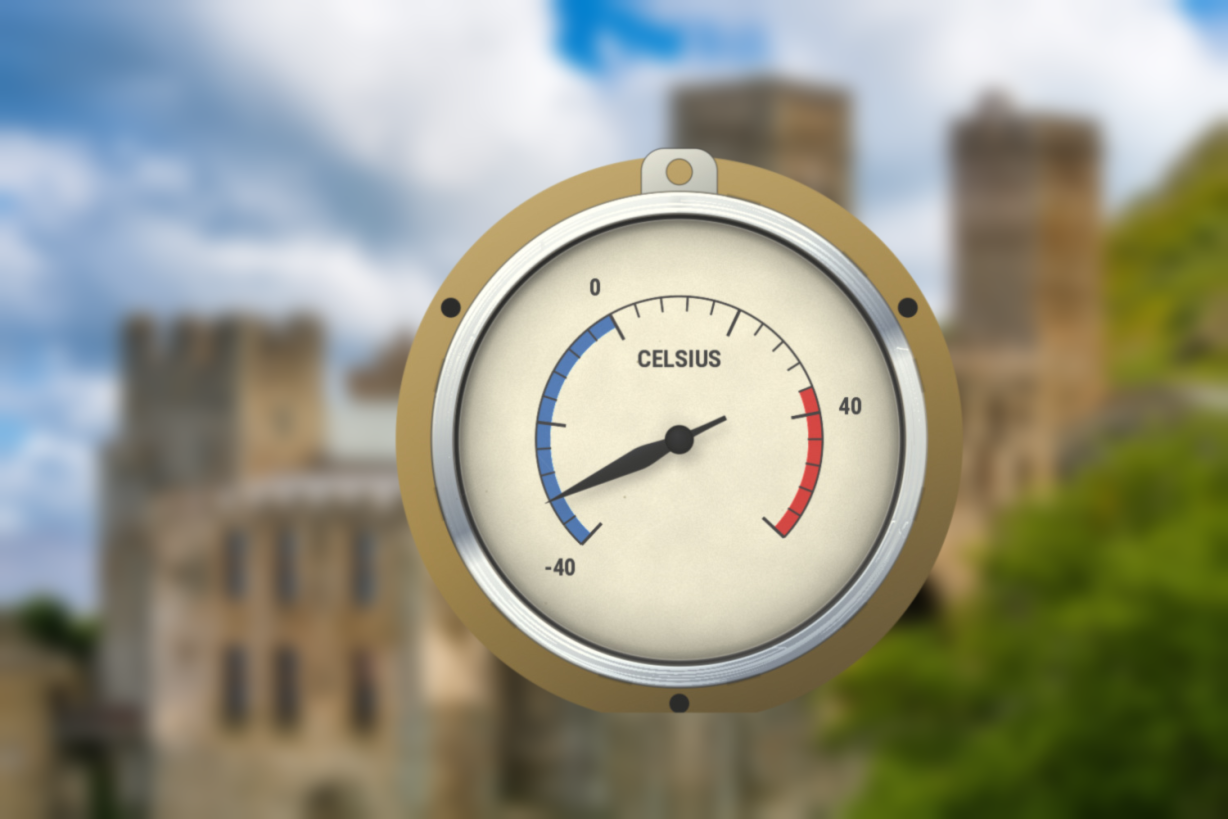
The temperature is value=-32 unit=°C
